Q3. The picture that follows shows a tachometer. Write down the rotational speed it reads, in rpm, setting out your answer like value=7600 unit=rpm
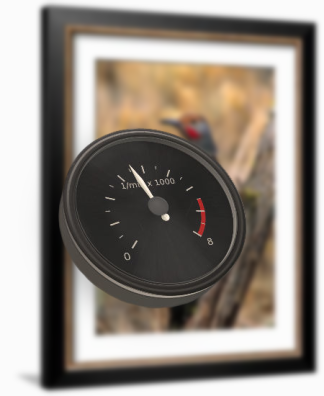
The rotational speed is value=3500 unit=rpm
